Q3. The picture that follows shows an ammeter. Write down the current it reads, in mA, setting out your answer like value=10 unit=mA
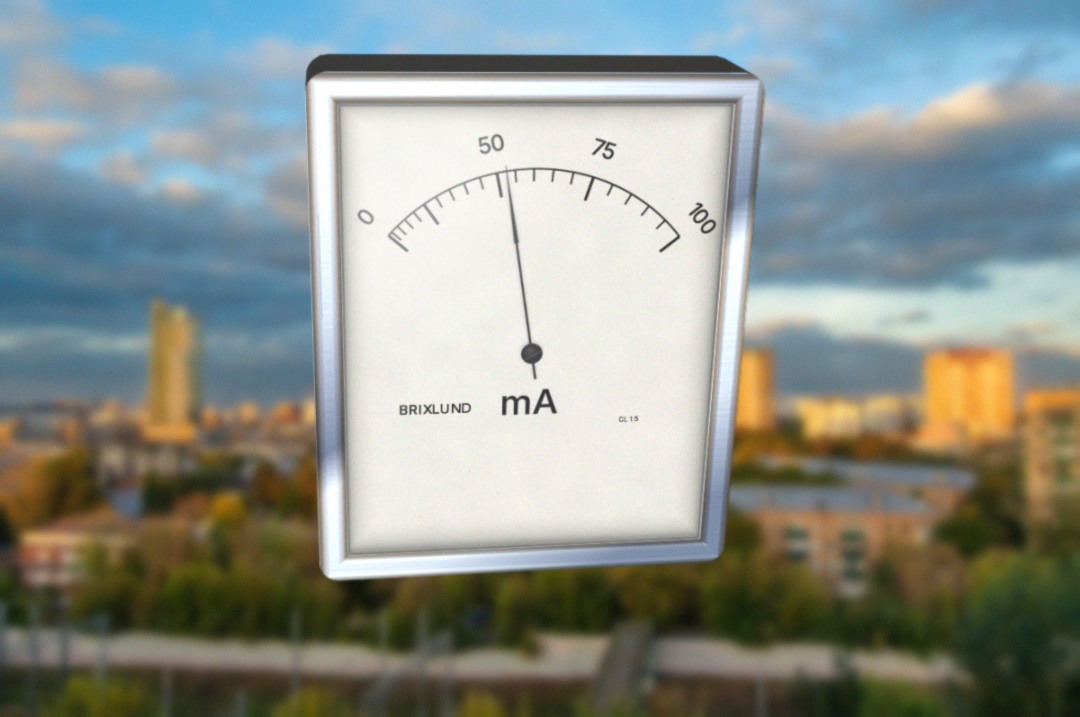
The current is value=52.5 unit=mA
